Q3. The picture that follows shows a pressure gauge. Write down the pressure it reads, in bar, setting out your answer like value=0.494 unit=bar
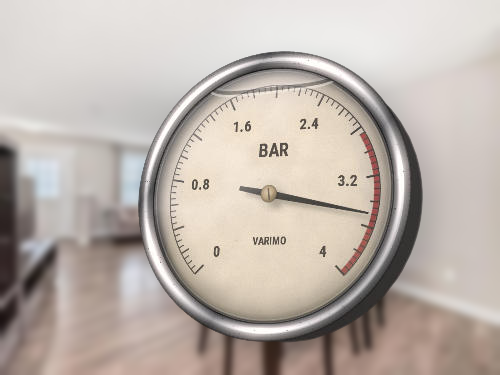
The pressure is value=3.5 unit=bar
